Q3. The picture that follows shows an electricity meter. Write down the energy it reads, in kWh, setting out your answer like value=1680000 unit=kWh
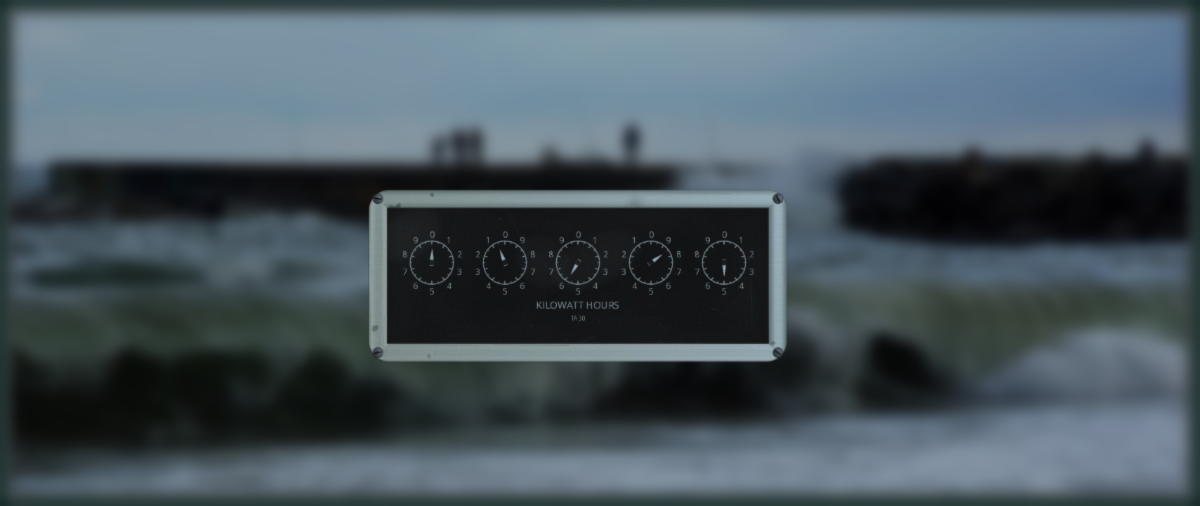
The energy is value=585 unit=kWh
